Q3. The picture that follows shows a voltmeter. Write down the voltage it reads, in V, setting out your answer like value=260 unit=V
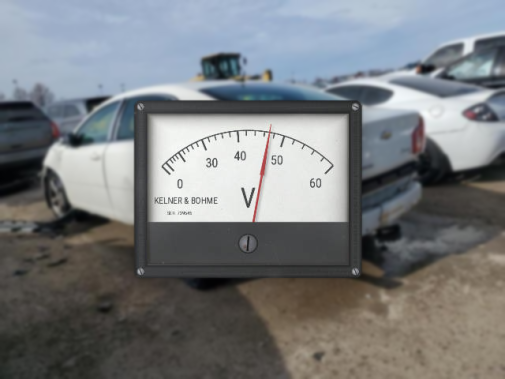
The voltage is value=47 unit=V
